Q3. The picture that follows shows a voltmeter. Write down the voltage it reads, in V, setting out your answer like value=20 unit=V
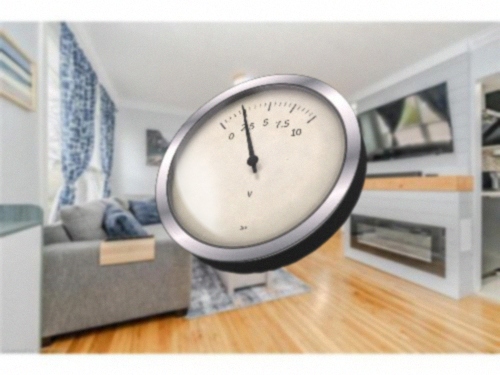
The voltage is value=2.5 unit=V
